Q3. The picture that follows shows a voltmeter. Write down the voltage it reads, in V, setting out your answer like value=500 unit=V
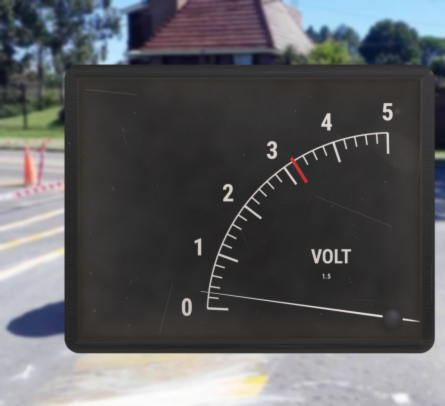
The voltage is value=0.3 unit=V
